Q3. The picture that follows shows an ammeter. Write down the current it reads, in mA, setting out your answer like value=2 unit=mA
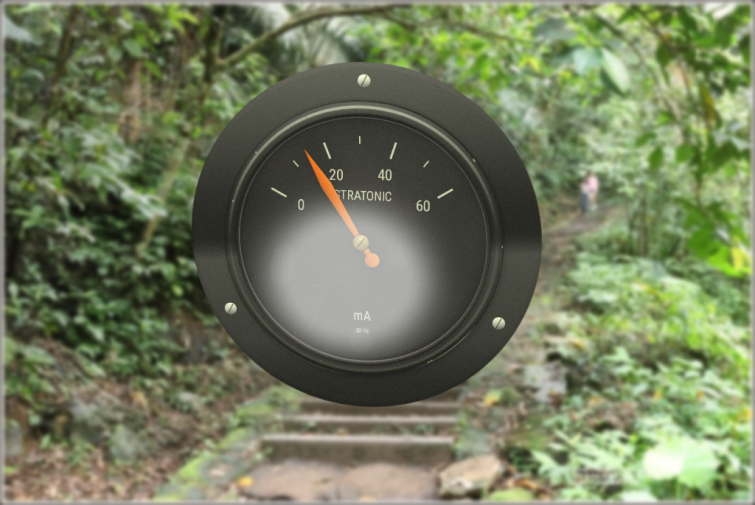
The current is value=15 unit=mA
